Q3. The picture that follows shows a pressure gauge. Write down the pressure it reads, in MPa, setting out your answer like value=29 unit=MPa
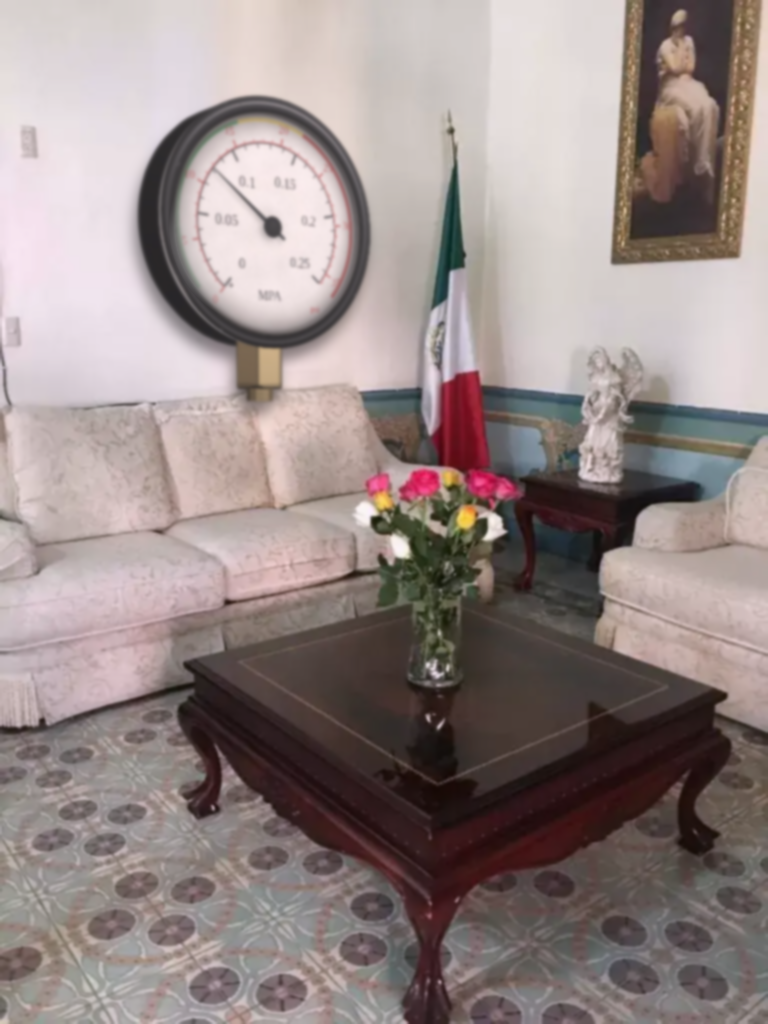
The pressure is value=0.08 unit=MPa
